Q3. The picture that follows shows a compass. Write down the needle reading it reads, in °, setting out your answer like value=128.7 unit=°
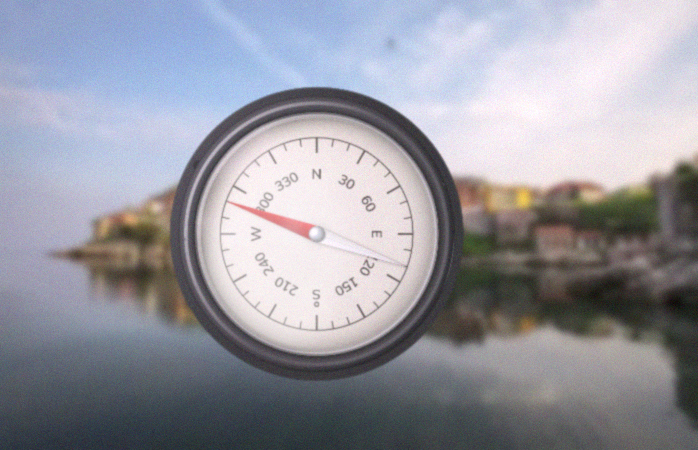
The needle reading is value=290 unit=°
